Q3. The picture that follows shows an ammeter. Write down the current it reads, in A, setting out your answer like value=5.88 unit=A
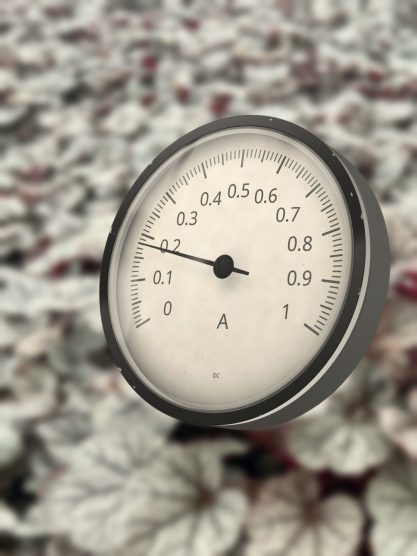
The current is value=0.18 unit=A
